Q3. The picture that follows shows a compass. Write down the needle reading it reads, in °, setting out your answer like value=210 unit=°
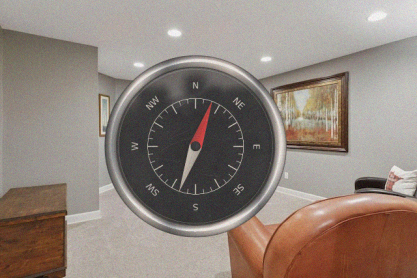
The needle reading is value=20 unit=°
